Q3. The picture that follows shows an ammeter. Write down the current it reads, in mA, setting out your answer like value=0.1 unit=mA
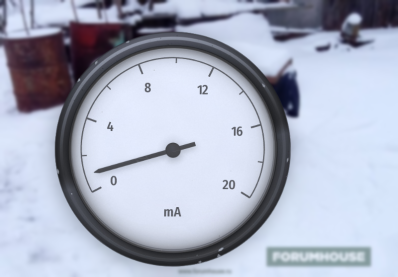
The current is value=1 unit=mA
